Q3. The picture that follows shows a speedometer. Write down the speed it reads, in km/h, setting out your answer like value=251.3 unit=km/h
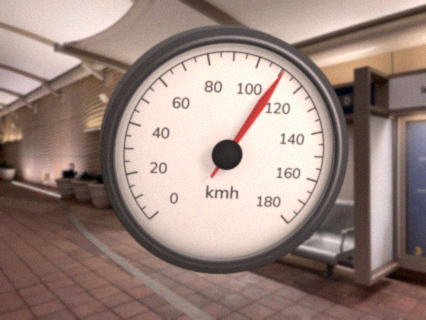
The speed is value=110 unit=km/h
